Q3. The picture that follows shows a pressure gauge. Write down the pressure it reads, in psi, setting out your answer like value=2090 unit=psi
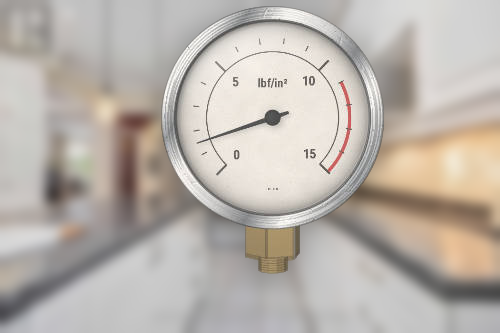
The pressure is value=1.5 unit=psi
